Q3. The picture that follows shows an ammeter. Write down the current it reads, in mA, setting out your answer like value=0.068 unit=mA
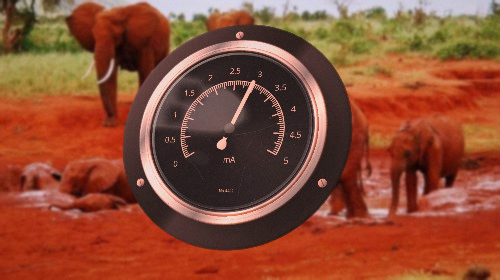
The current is value=3 unit=mA
